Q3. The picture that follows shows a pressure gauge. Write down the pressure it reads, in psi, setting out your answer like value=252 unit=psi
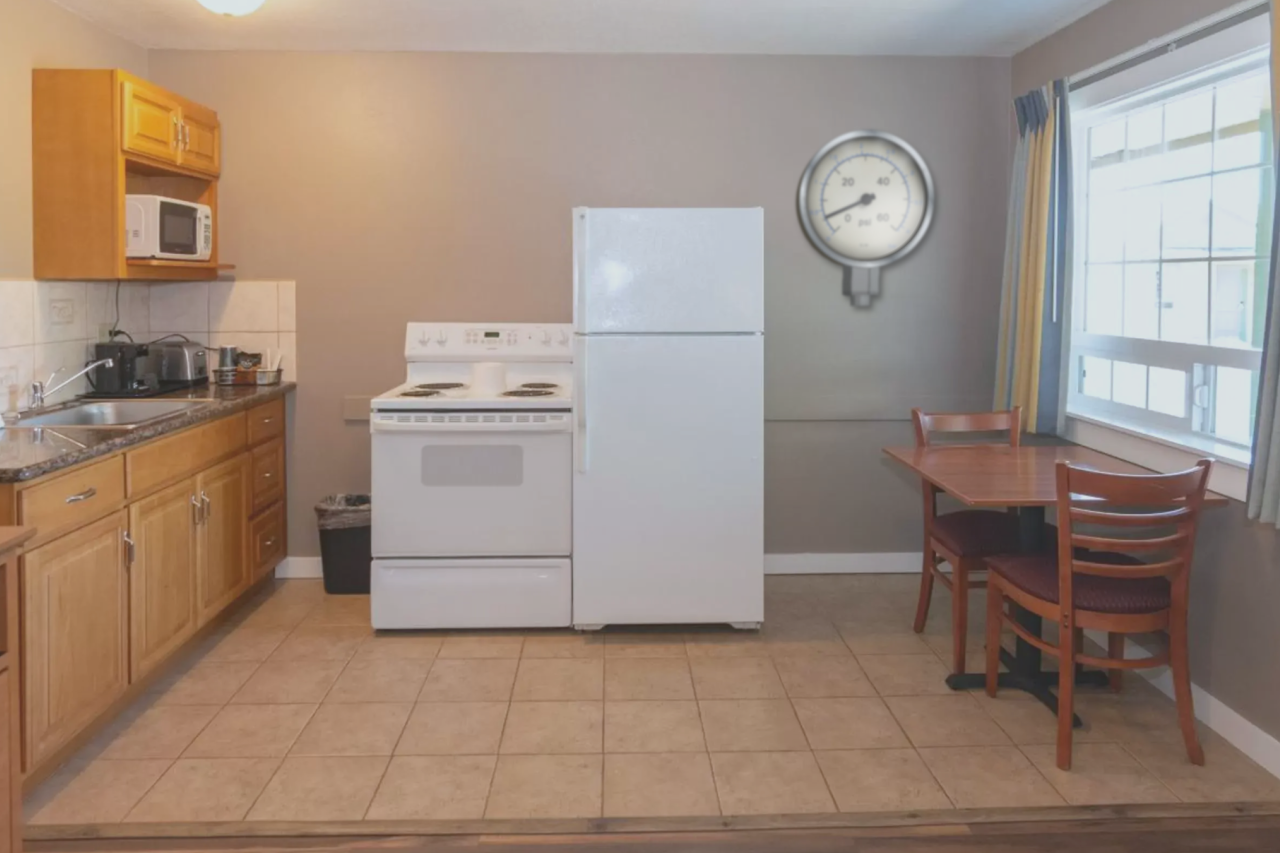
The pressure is value=5 unit=psi
